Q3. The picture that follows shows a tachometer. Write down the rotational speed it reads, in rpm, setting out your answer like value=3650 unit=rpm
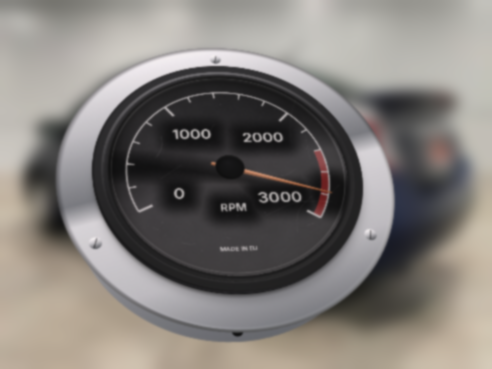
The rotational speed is value=2800 unit=rpm
